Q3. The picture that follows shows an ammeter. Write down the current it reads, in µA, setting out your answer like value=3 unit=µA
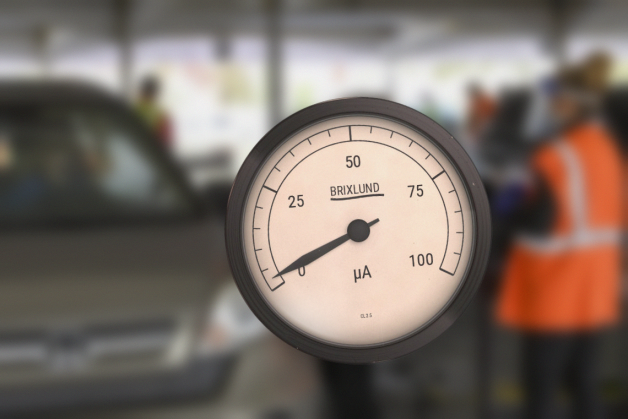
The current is value=2.5 unit=µA
